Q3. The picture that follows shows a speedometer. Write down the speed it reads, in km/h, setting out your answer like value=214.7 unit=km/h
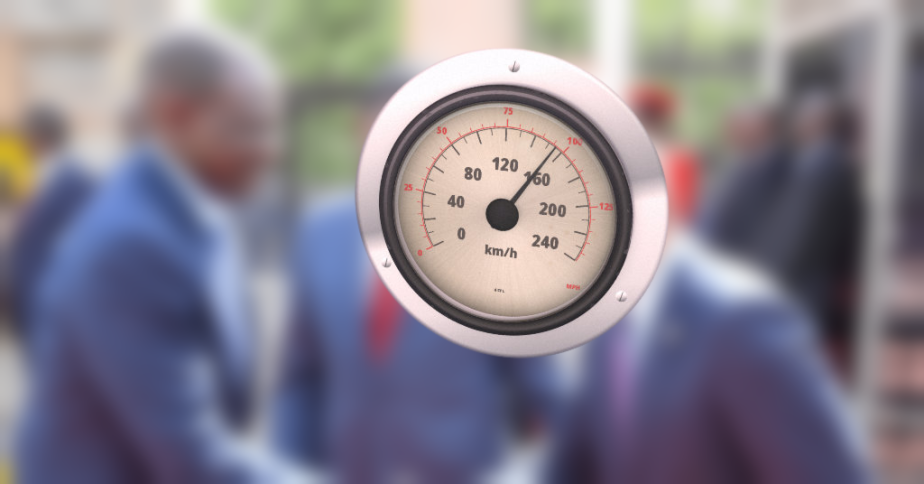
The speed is value=155 unit=km/h
